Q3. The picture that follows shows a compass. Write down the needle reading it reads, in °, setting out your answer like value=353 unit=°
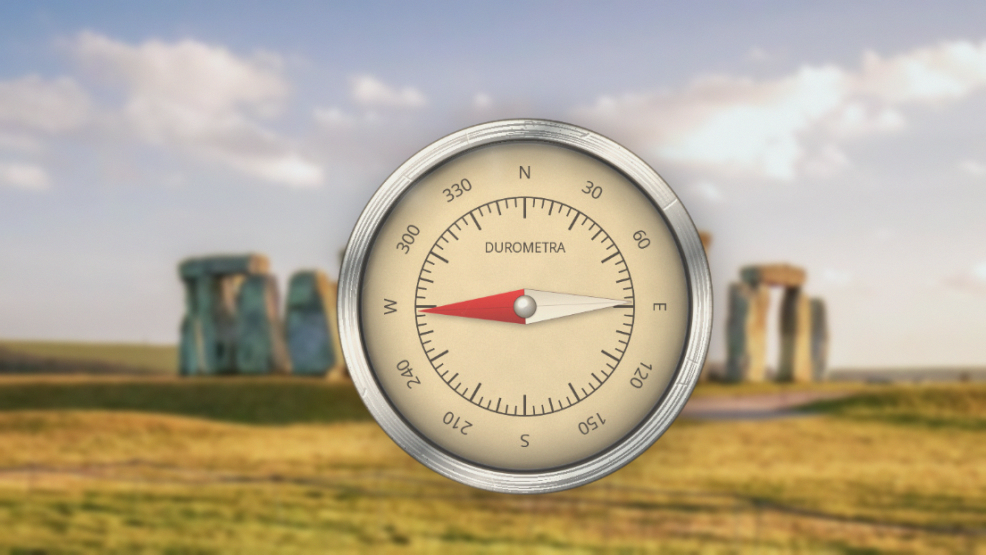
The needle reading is value=267.5 unit=°
